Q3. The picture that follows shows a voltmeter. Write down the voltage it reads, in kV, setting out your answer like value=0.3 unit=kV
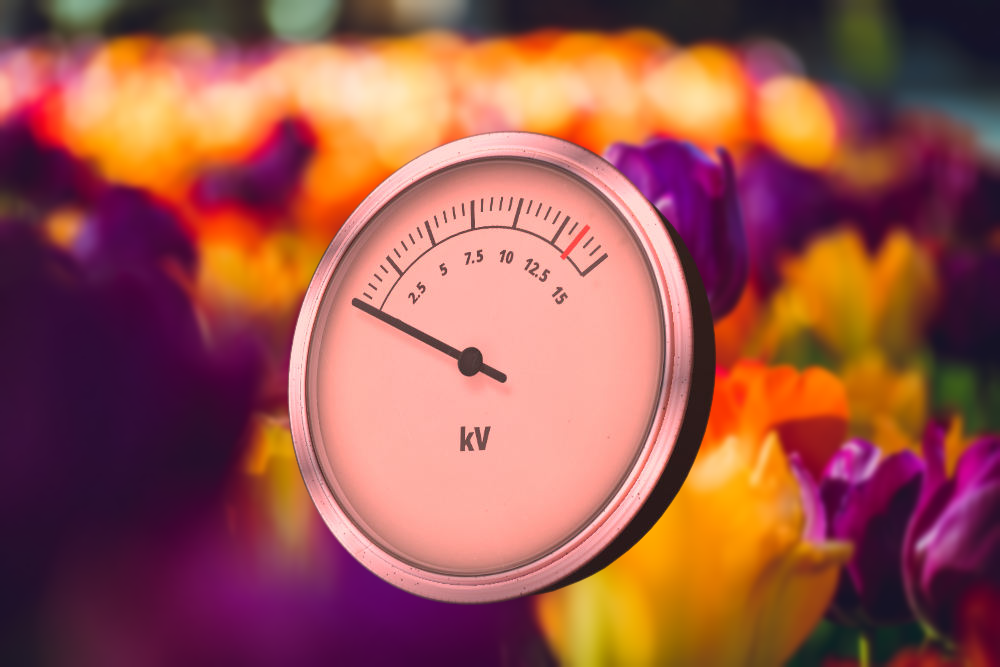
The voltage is value=0 unit=kV
